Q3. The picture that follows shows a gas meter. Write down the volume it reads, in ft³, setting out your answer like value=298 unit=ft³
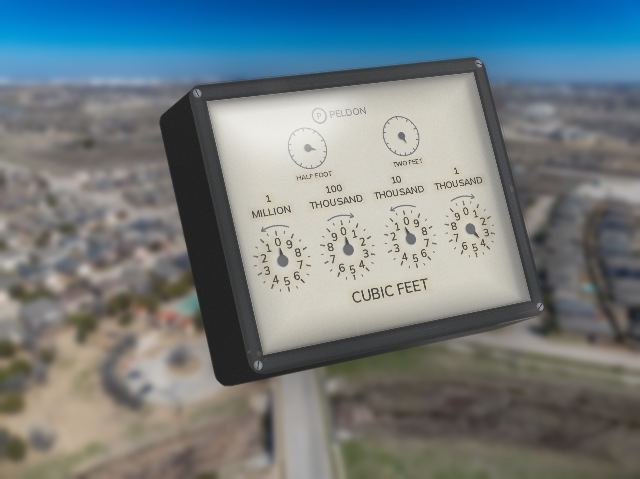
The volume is value=400 unit=ft³
